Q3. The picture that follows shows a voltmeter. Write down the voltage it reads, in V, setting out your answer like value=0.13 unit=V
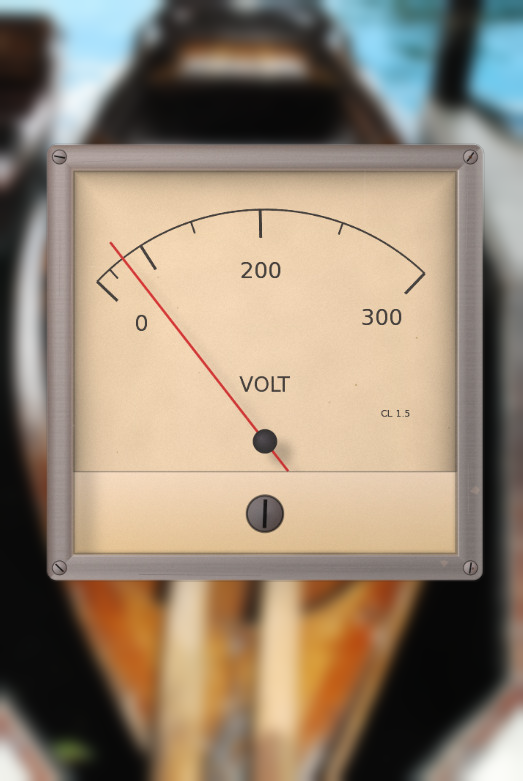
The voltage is value=75 unit=V
